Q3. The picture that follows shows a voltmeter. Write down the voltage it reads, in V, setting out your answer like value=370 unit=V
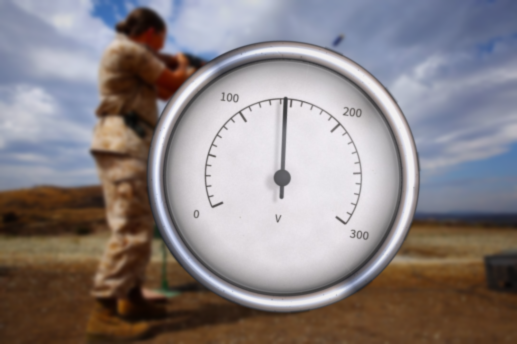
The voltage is value=145 unit=V
